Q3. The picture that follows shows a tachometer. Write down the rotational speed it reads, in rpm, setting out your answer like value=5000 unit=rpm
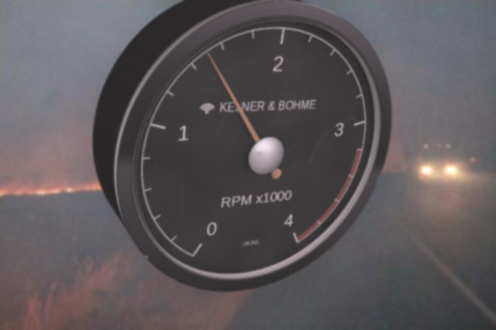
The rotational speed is value=1500 unit=rpm
